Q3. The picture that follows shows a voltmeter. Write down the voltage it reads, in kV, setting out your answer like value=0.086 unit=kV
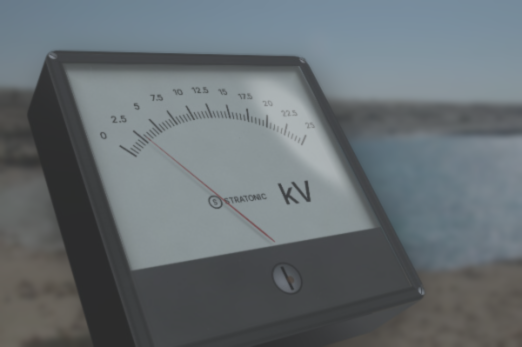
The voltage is value=2.5 unit=kV
